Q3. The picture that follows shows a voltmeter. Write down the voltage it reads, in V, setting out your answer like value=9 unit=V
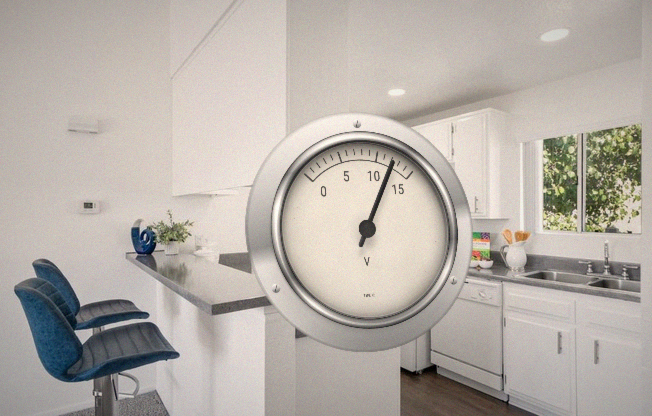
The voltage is value=12 unit=V
